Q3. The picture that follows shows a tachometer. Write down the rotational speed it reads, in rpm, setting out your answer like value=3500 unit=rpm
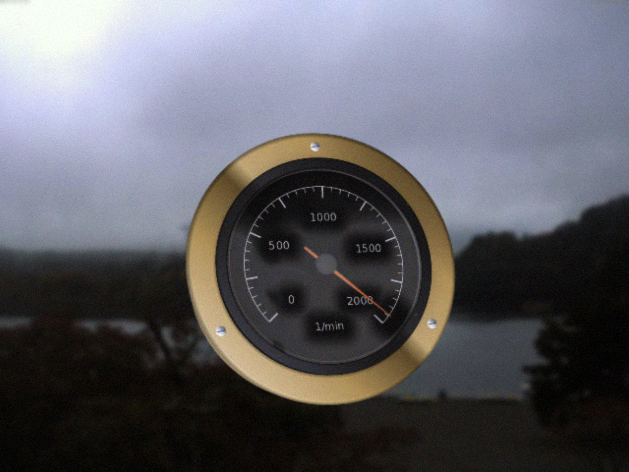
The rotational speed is value=1950 unit=rpm
